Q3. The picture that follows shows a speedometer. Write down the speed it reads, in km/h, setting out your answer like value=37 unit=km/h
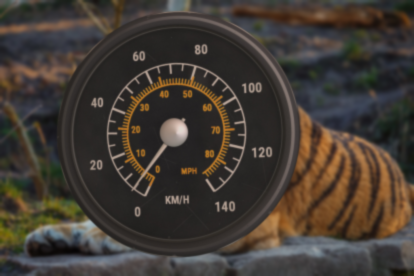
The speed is value=5 unit=km/h
